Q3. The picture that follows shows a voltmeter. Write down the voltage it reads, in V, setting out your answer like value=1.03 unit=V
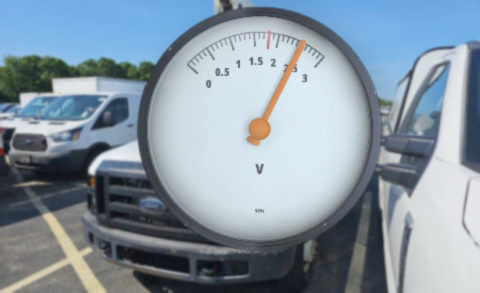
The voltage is value=2.5 unit=V
